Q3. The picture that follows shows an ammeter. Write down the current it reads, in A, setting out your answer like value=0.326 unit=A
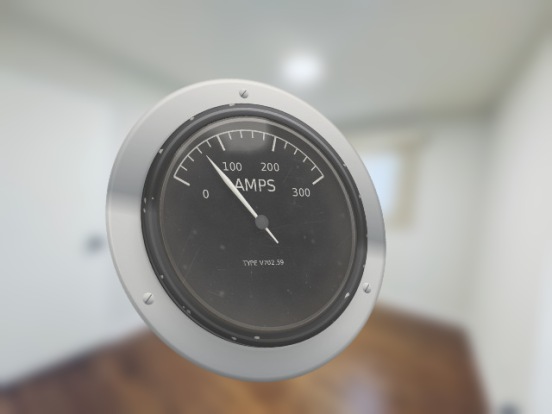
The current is value=60 unit=A
